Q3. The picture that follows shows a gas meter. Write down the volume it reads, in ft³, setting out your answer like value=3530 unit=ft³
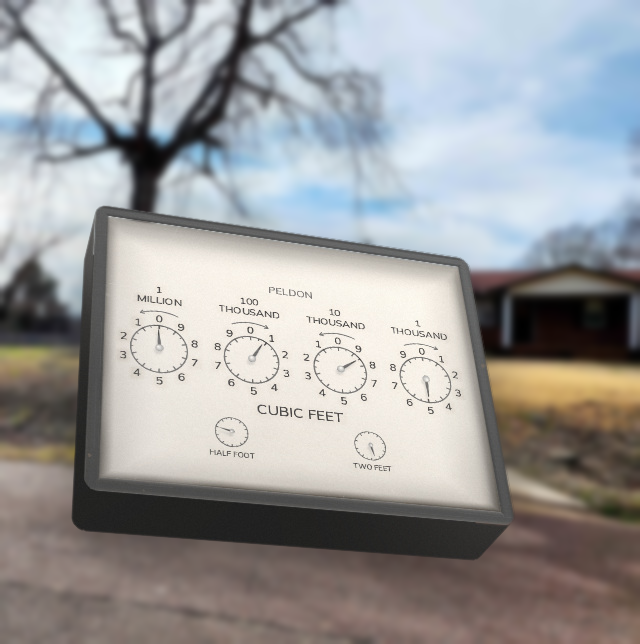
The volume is value=8500 unit=ft³
